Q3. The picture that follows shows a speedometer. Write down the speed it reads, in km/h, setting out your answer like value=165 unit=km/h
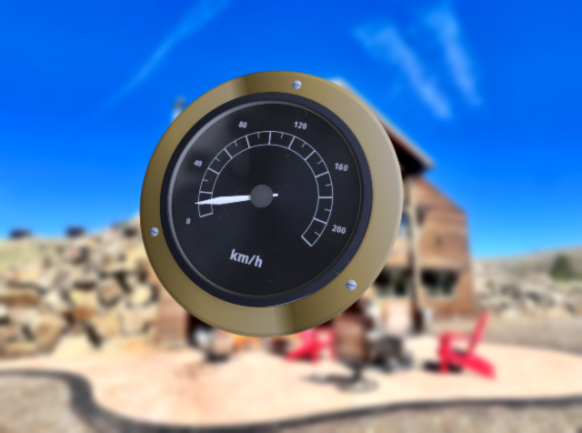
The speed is value=10 unit=km/h
